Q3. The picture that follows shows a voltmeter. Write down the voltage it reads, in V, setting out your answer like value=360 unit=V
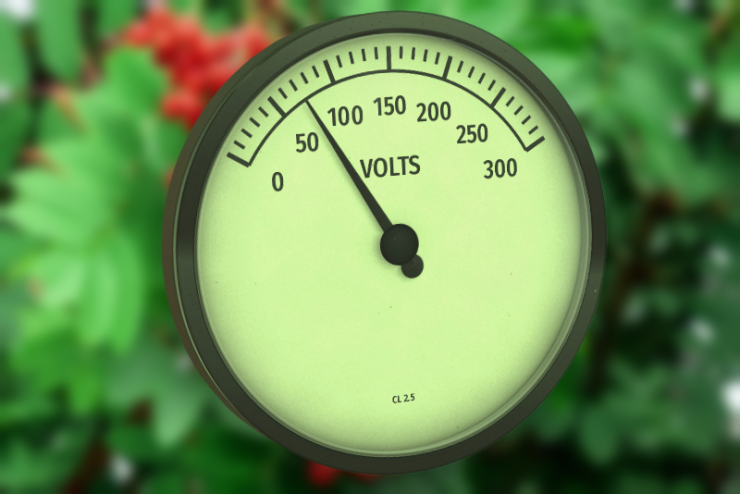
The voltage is value=70 unit=V
